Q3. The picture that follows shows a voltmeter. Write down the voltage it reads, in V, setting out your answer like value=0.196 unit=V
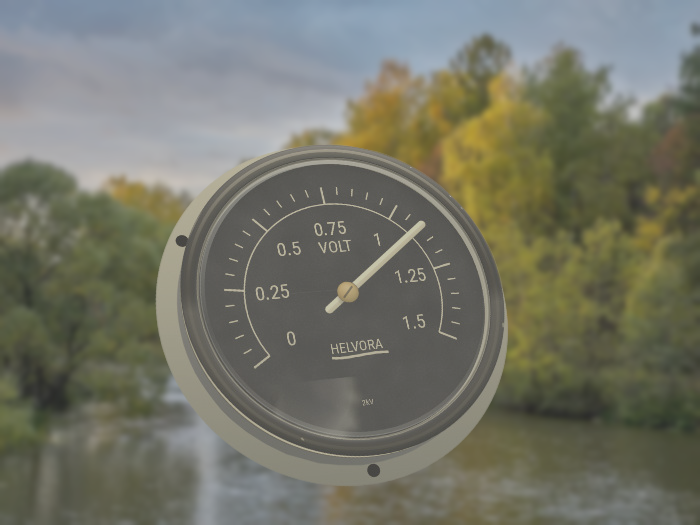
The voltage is value=1.1 unit=V
